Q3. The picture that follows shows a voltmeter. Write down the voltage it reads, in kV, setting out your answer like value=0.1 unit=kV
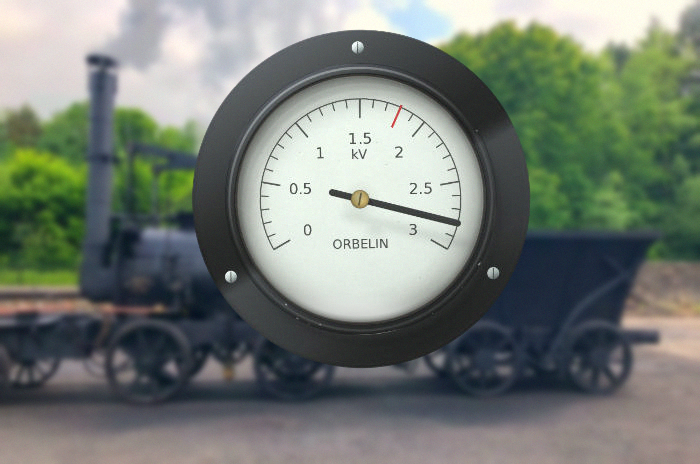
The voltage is value=2.8 unit=kV
